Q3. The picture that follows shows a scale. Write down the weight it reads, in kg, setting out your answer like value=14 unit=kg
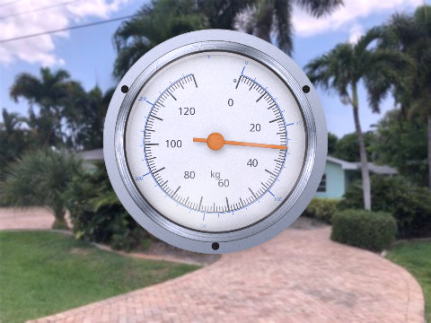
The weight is value=30 unit=kg
